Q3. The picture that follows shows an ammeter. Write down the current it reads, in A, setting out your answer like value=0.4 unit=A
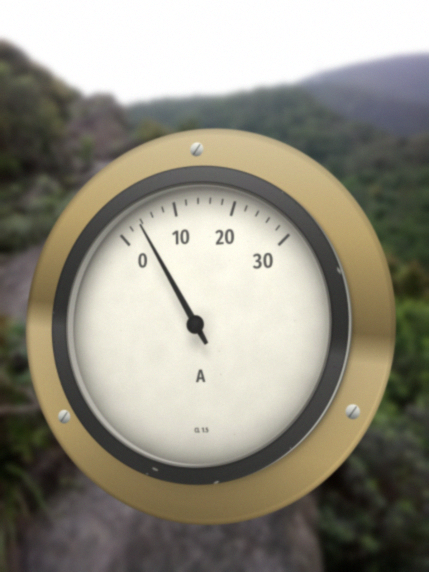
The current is value=4 unit=A
